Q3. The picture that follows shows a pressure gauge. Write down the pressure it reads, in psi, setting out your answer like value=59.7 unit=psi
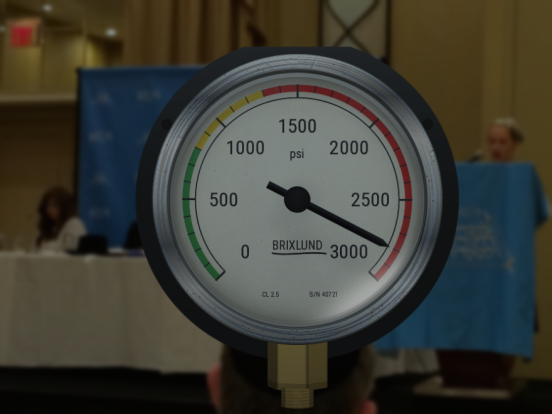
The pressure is value=2800 unit=psi
